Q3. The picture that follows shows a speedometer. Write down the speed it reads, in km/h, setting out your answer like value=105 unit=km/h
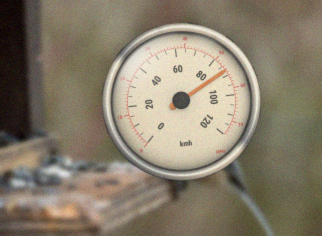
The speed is value=87.5 unit=km/h
